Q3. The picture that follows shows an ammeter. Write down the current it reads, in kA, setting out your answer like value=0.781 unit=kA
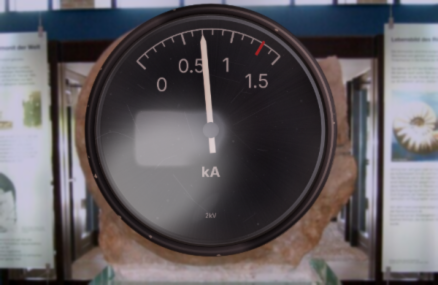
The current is value=0.7 unit=kA
